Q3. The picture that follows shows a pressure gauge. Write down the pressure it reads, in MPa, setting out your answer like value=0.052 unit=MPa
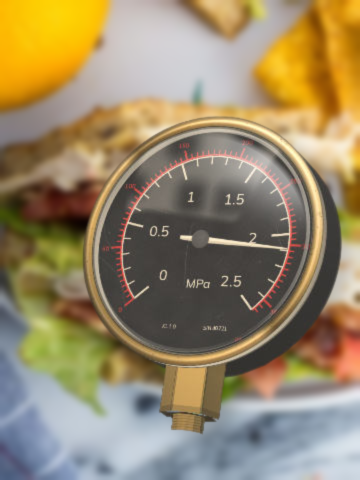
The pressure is value=2.1 unit=MPa
